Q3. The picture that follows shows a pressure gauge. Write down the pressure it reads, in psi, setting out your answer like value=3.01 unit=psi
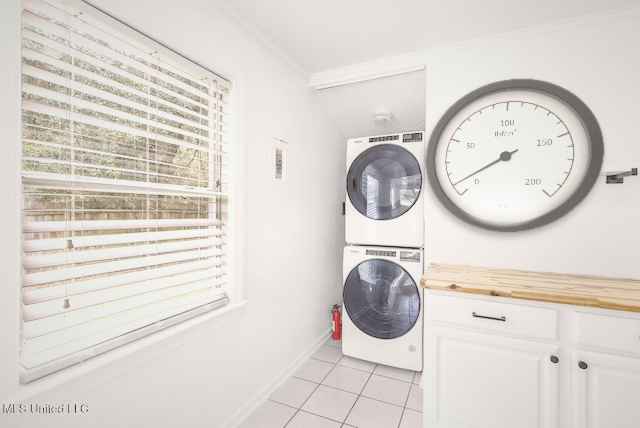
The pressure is value=10 unit=psi
